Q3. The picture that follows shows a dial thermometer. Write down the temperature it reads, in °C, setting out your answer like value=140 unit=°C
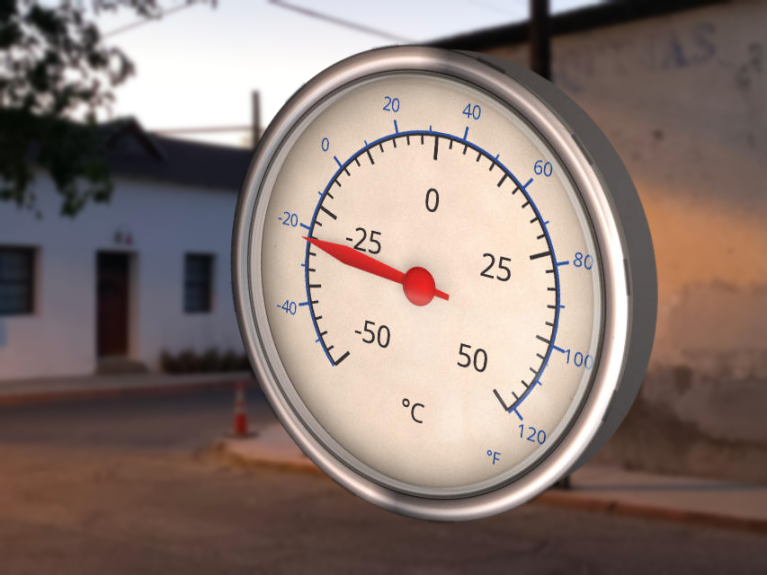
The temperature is value=-30 unit=°C
